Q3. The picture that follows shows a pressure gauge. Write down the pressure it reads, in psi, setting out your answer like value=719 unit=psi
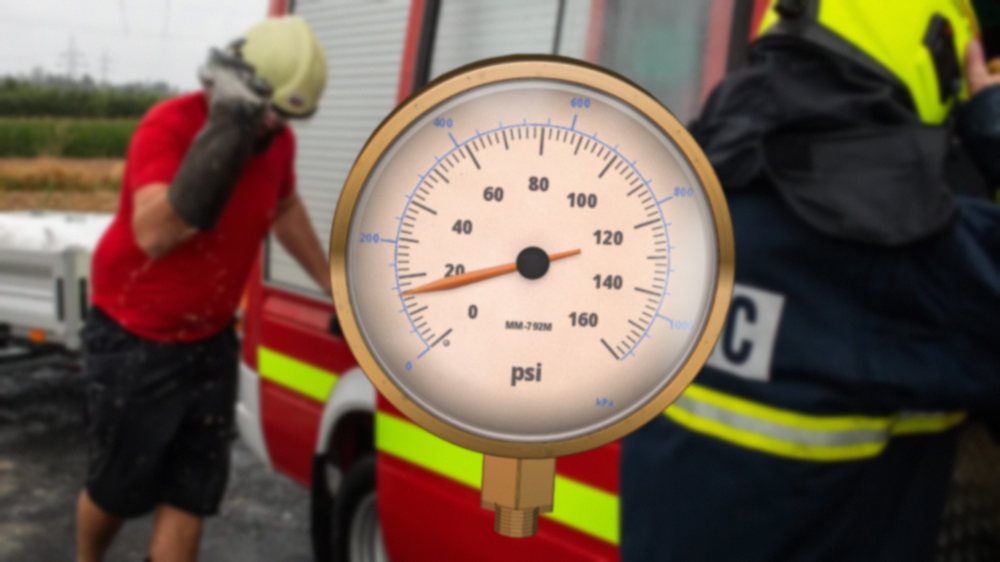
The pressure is value=16 unit=psi
